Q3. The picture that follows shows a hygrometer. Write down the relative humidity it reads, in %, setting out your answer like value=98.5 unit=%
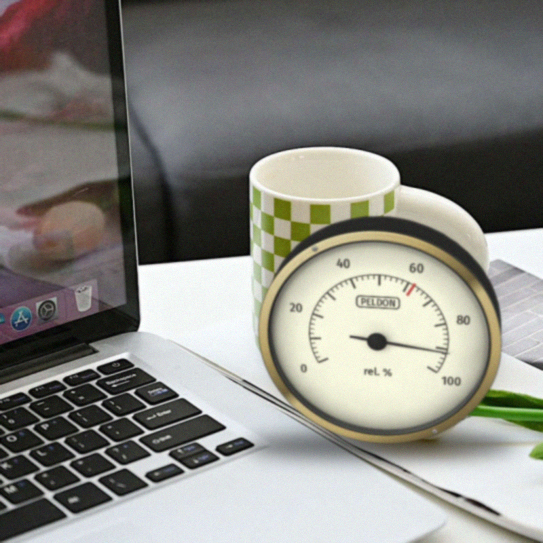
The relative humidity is value=90 unit=%
